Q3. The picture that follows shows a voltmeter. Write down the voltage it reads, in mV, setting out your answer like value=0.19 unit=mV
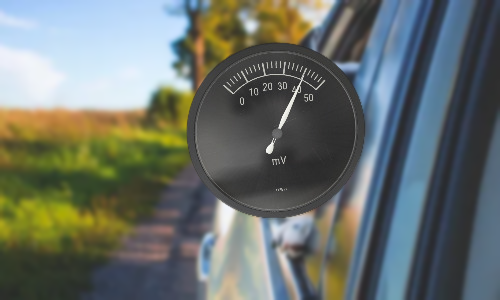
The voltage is value=40 unit=mV
